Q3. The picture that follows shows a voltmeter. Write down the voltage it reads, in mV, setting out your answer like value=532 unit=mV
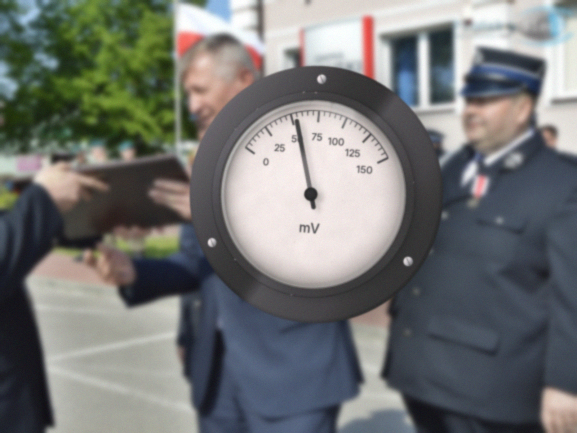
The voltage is value=55 unit=mV
